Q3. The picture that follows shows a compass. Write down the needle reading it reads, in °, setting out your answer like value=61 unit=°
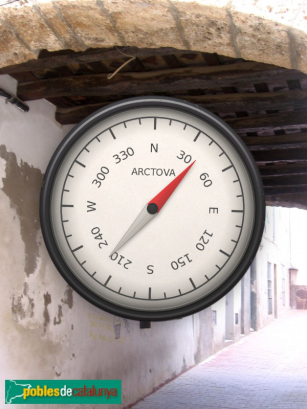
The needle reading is value=40 unit=°
